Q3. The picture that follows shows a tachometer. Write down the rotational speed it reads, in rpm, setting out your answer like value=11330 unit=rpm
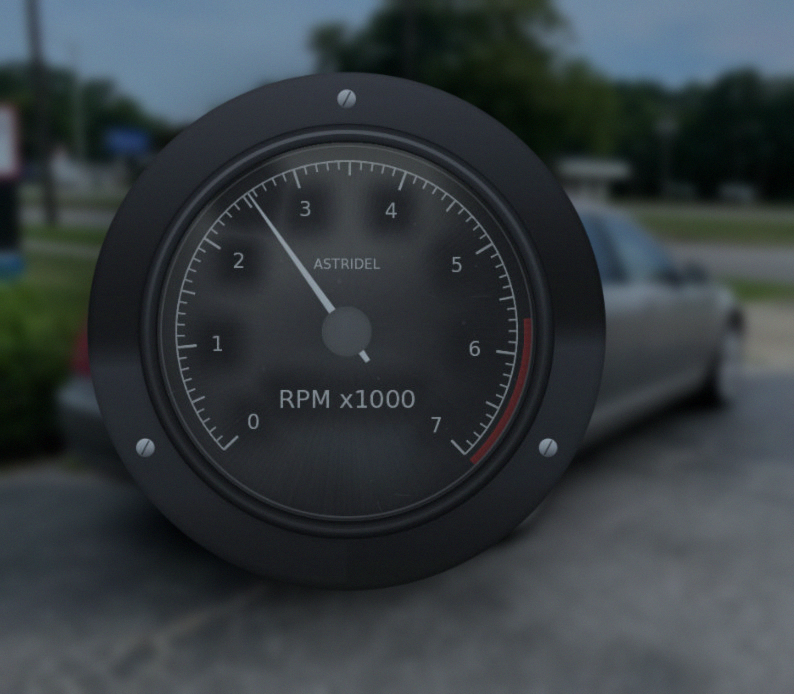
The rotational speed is value=2550 unit=rpm
